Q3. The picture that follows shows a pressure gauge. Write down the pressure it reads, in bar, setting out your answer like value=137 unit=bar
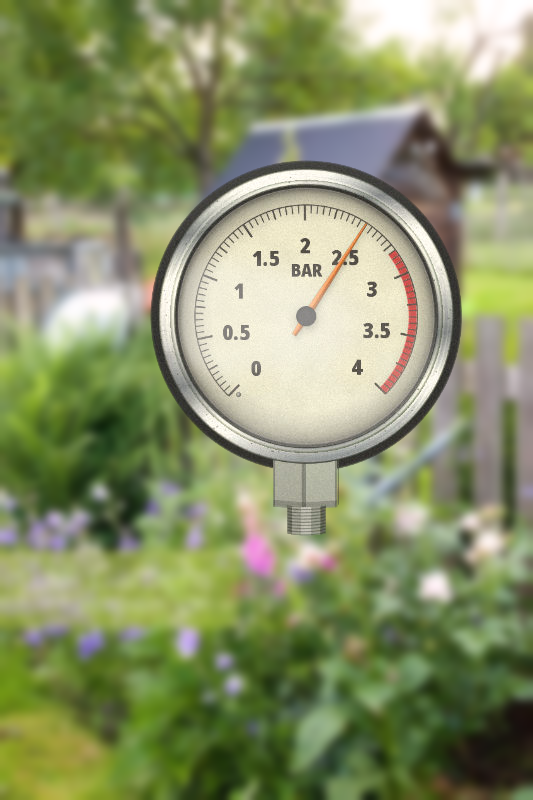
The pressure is value=2.5 unit=bar
